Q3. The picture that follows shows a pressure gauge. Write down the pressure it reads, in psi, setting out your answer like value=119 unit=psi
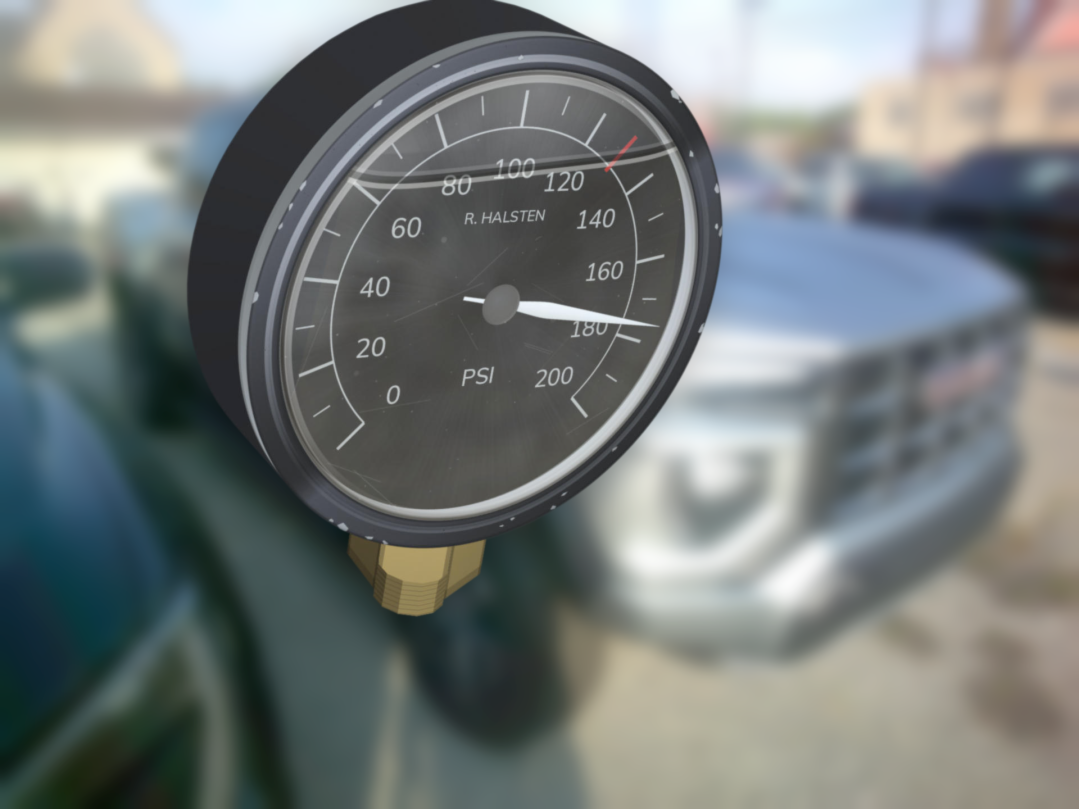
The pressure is value=175 unit=psi
